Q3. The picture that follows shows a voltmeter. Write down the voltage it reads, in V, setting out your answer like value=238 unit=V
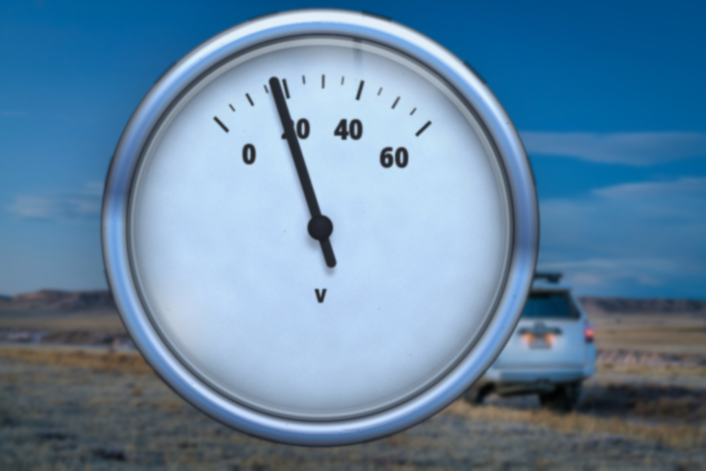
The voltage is value=17.5 unit=V
